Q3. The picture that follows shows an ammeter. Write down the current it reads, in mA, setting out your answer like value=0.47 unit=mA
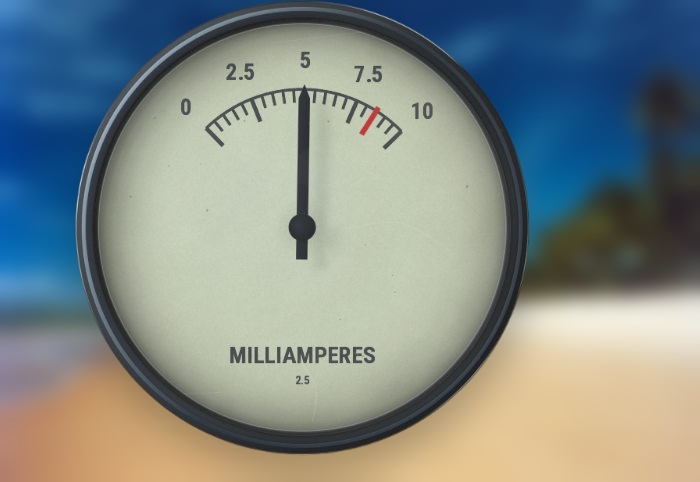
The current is value=5 unit=mA
